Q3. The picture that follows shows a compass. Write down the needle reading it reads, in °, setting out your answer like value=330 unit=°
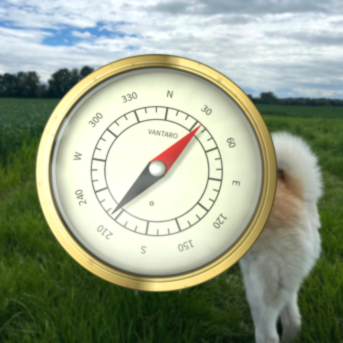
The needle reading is value=35 unit=°
